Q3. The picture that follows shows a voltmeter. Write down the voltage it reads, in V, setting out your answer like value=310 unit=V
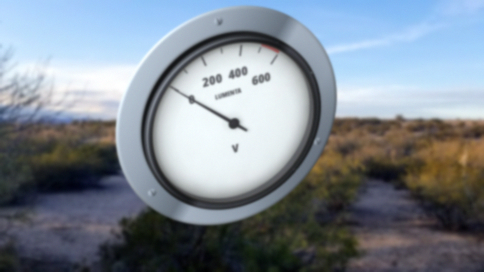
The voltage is value=0 unit=V
